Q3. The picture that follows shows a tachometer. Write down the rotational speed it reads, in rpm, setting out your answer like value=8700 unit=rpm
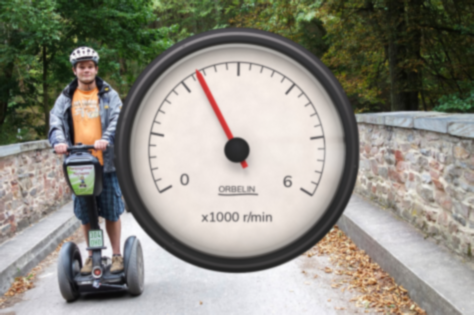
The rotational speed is value=2300 unit=rpm
